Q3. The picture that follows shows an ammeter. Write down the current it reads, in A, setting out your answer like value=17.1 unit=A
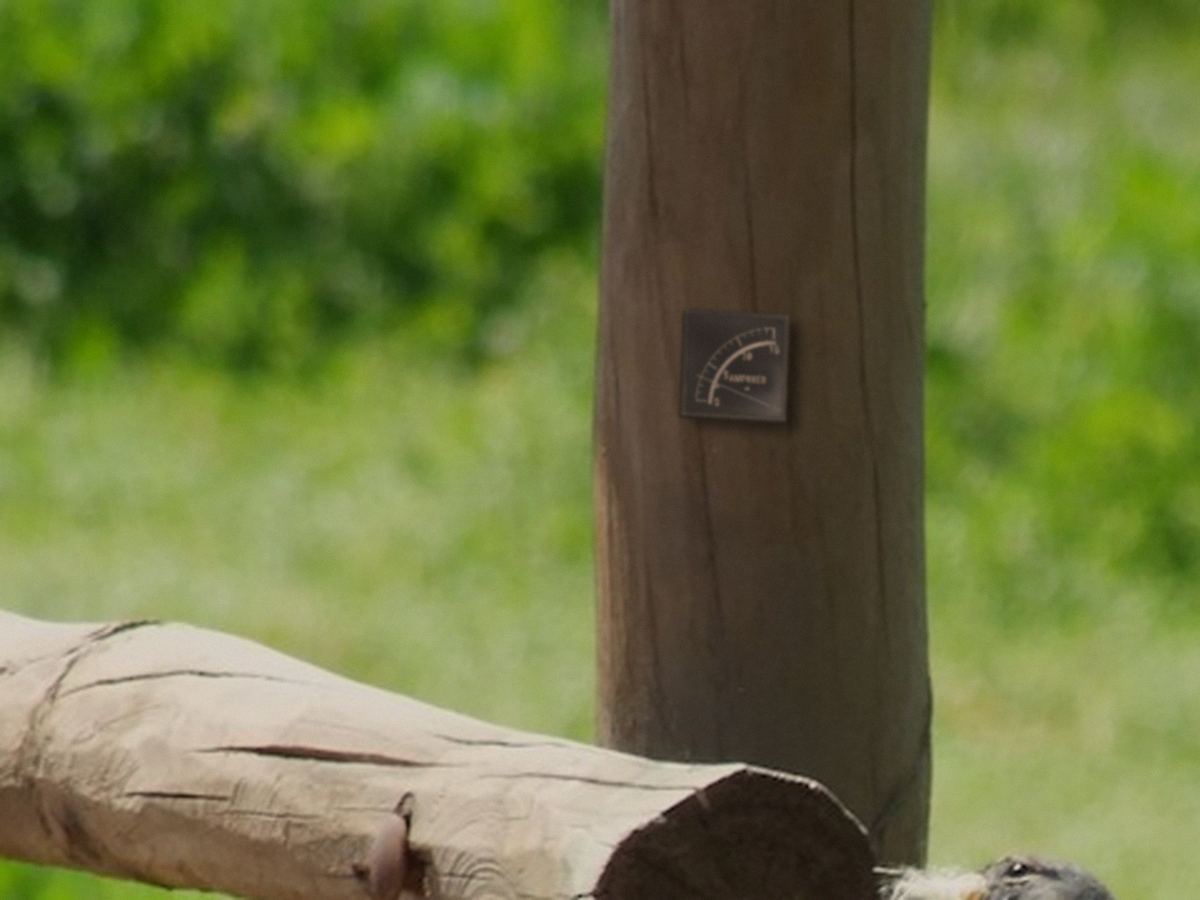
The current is value=3 unit=A
